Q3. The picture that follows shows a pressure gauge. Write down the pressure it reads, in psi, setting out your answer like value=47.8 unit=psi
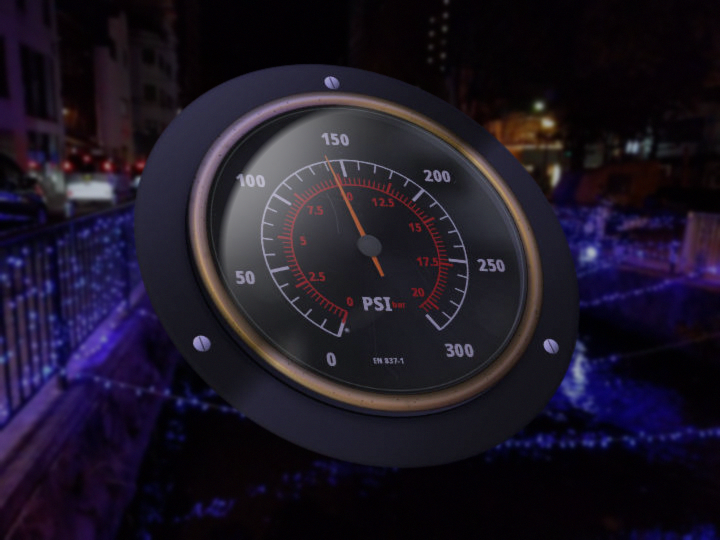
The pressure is value=140 unit=psi
